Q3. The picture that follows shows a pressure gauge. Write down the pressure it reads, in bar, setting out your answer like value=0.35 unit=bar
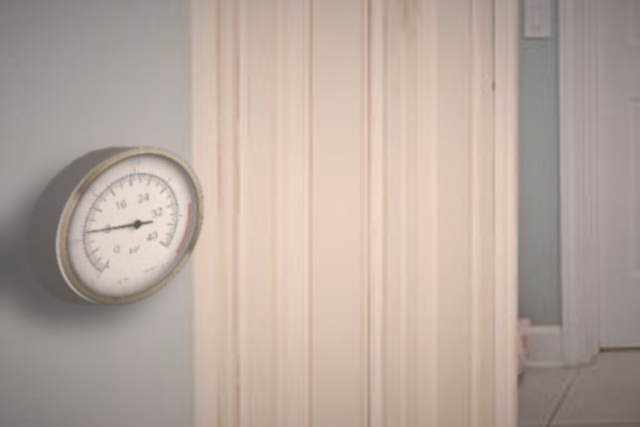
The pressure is value=8 unit=bar
